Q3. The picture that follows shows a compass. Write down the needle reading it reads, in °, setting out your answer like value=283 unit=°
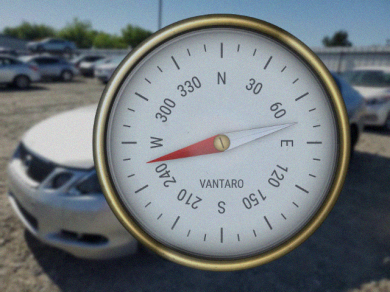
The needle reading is value=255 unit=°
